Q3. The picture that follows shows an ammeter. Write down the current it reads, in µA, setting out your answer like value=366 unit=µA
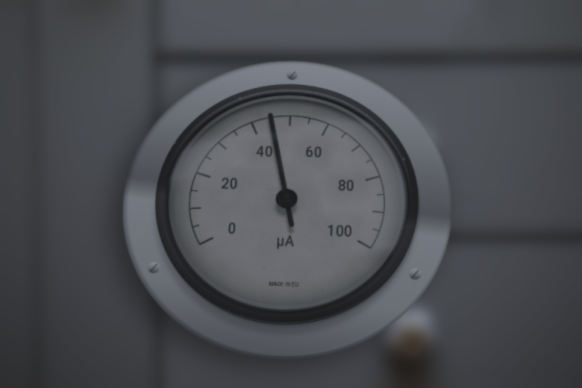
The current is value=45 unit=µA
